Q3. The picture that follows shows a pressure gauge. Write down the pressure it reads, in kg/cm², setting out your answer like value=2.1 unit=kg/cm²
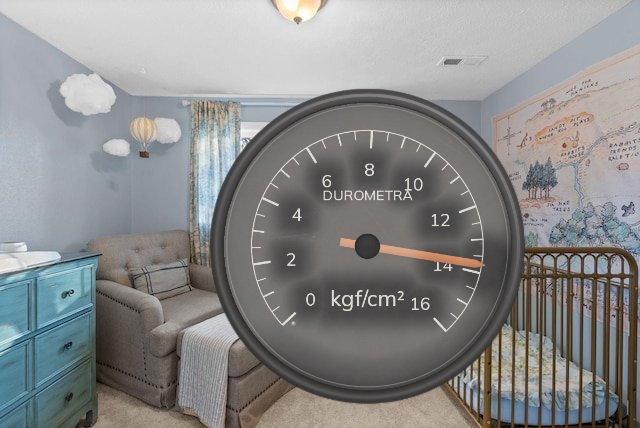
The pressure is value=13.75 unit=kg/cm²
